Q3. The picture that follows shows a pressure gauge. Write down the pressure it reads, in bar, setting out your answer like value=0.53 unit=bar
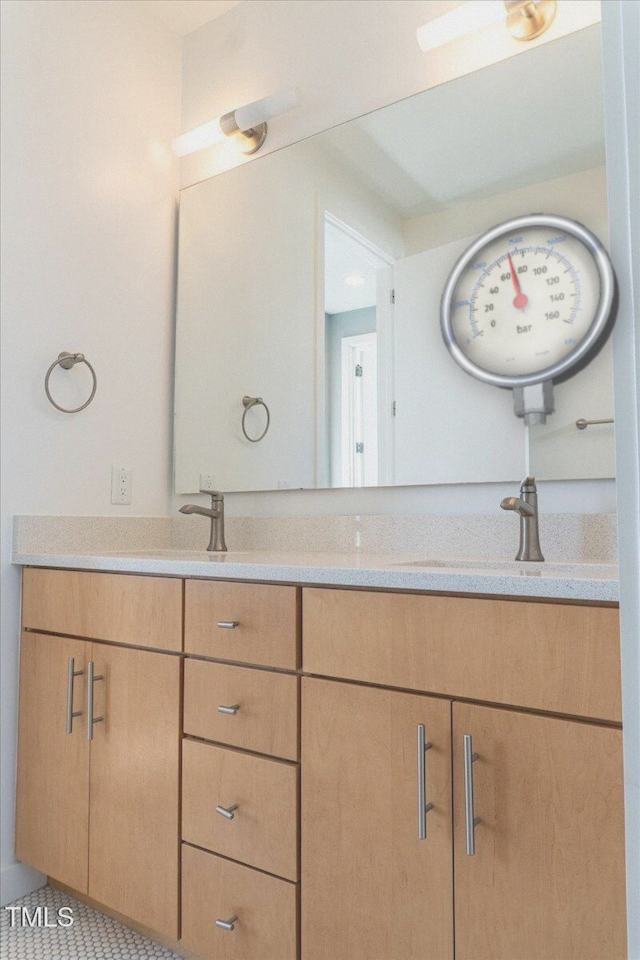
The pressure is value=70 unit=bar
